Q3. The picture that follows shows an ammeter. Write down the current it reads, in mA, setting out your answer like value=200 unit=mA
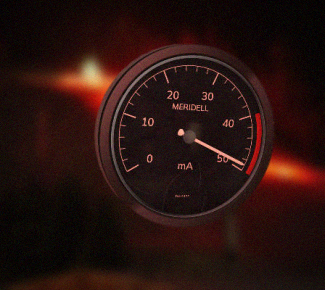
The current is value=49 unit=mA
